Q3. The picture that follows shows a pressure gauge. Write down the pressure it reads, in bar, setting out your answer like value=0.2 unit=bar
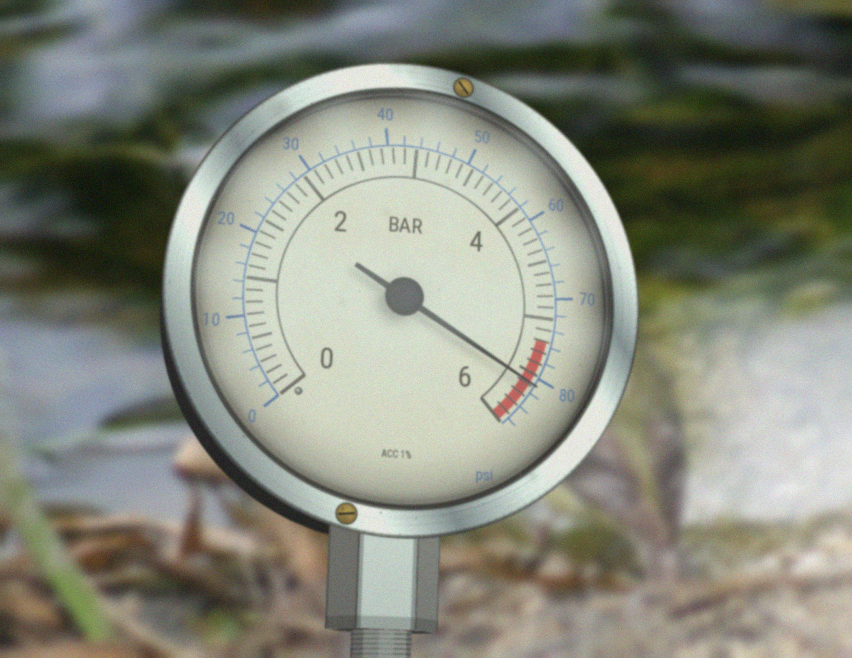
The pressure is value=5.6 unit=bar
